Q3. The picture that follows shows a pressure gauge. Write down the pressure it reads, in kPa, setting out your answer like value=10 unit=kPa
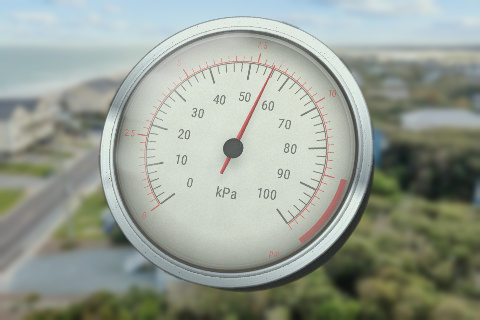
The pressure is value=56 unit=kPa
